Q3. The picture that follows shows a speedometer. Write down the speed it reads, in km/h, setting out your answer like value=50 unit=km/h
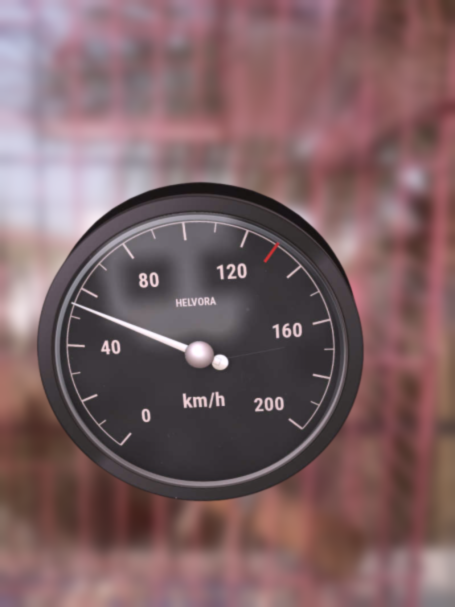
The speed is value=55 unit=km/h
